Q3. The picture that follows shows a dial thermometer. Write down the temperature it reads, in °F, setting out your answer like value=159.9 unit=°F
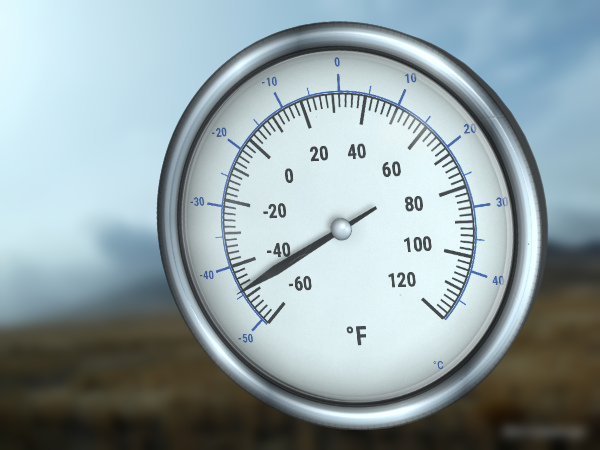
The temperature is value=-48 unit=°F
